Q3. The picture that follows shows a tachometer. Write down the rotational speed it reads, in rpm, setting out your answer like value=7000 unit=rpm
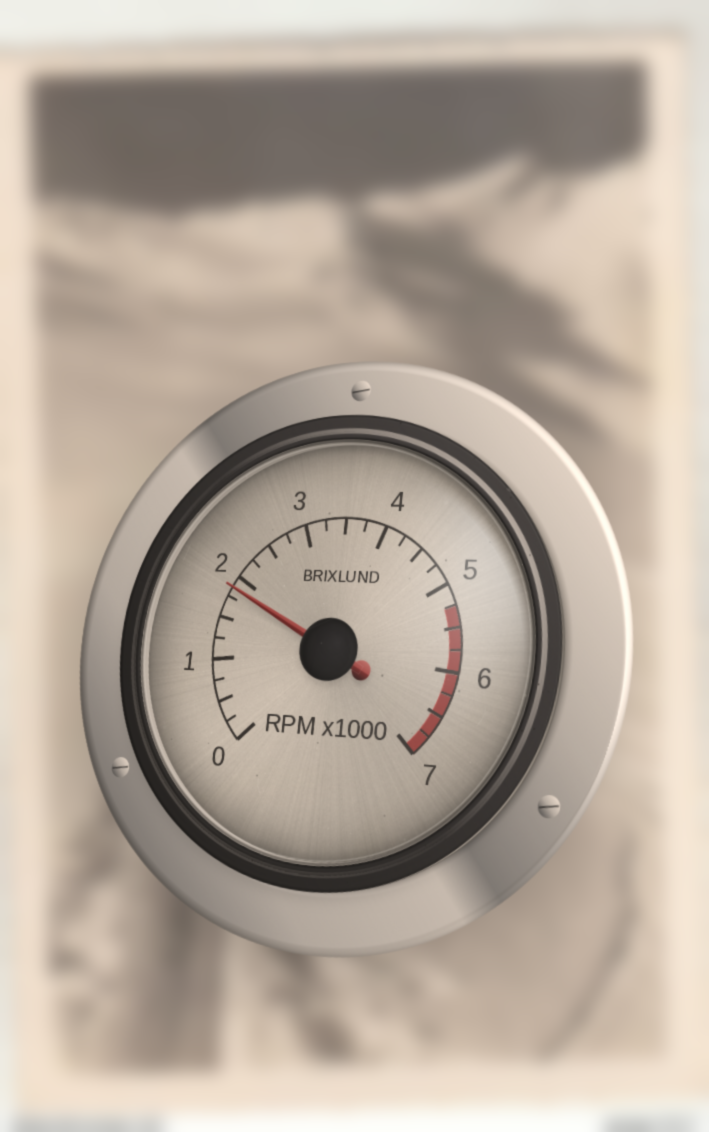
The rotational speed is value=1875 unit=rpm
